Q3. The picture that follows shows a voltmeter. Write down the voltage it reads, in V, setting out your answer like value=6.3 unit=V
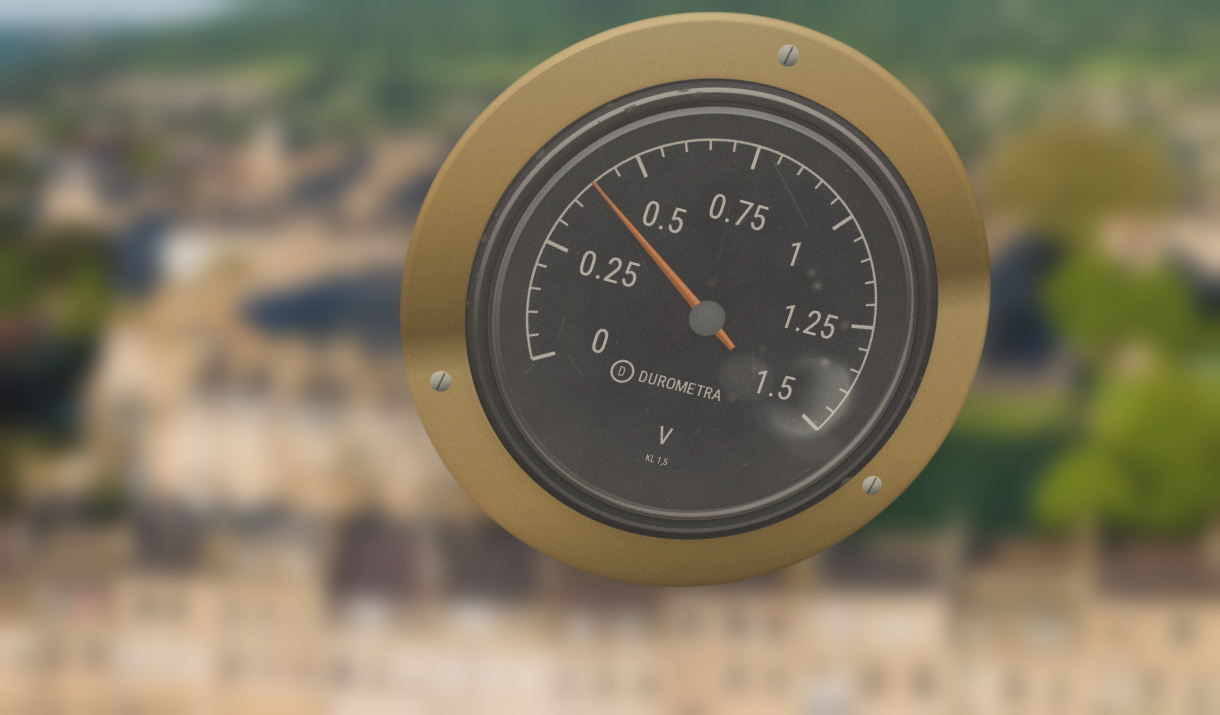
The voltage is value=0.4 unit=V
